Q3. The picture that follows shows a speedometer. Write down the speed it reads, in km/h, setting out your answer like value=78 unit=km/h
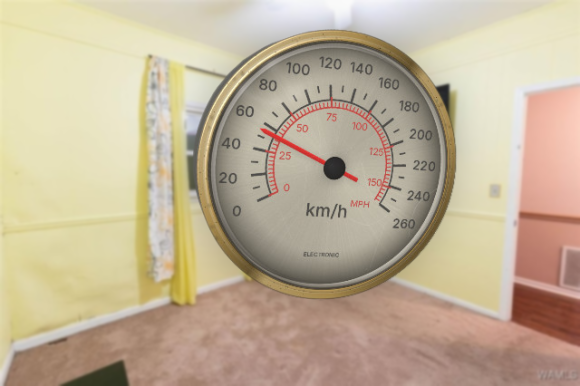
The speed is value=55 unit=km/h
